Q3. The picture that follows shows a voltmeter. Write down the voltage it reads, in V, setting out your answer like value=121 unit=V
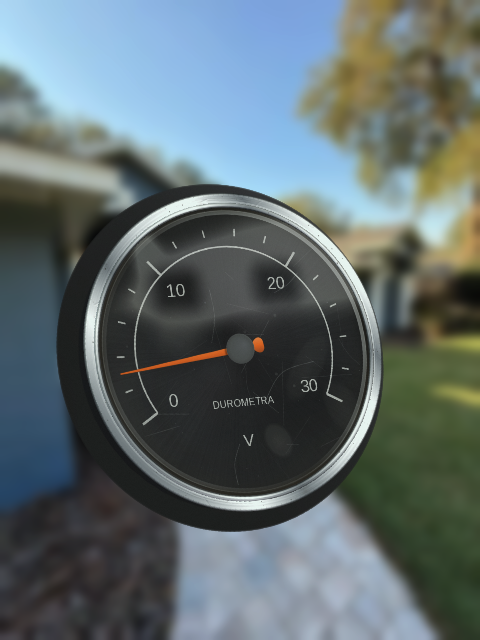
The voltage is value=3 unit=V
